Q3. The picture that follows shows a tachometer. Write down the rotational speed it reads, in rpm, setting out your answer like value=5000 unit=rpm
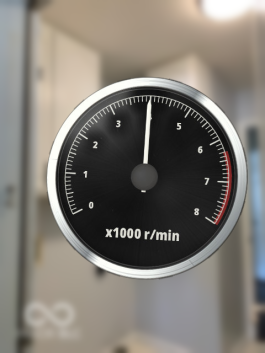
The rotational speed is value=4000 unit=rpm
